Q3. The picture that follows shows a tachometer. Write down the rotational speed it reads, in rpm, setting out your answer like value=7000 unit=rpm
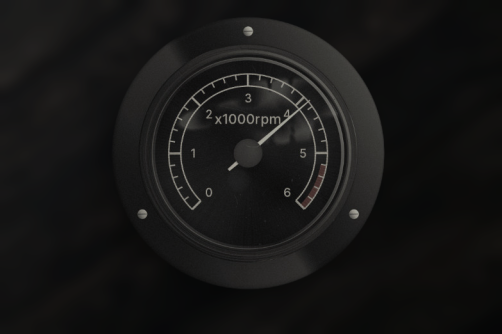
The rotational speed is value=4100 unit=rpm
